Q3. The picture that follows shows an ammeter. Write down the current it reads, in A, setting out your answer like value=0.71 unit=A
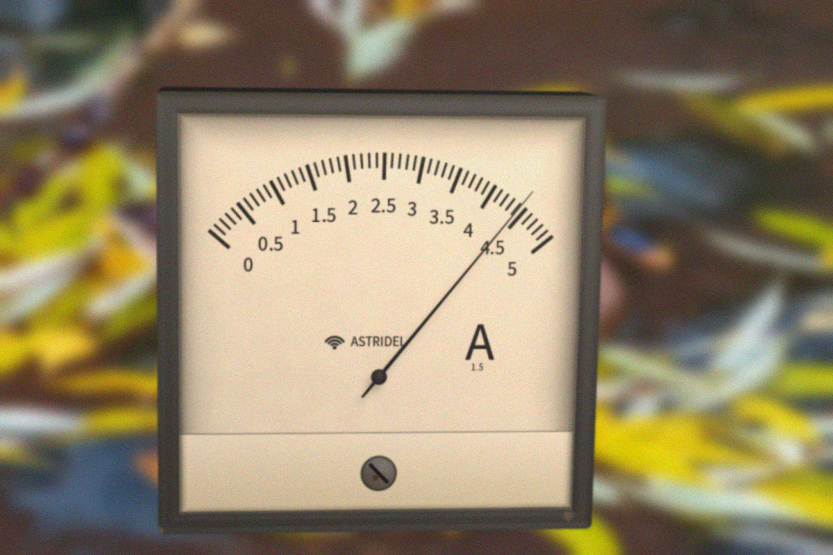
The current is value=4.4 unit=A
